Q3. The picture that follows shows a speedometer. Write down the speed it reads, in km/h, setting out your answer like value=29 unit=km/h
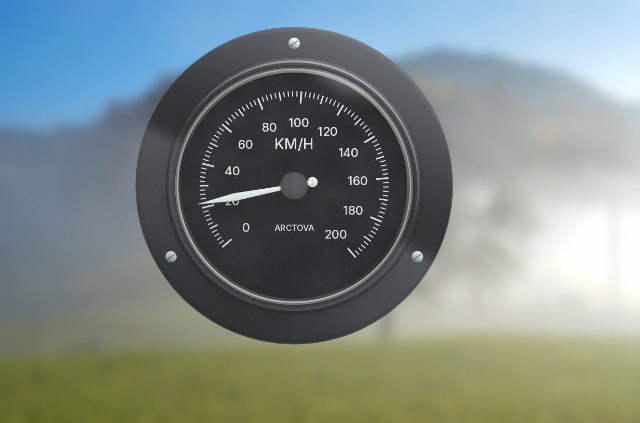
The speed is value=22 unit=km/h
